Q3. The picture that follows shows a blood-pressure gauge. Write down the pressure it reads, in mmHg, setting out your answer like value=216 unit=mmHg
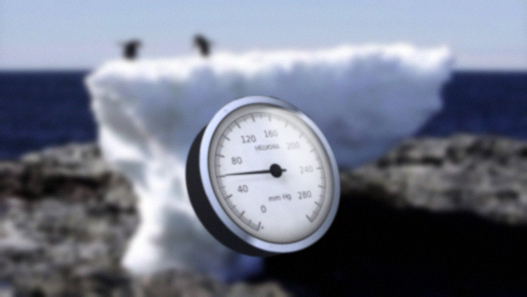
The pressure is value=60 unit=mmHg
